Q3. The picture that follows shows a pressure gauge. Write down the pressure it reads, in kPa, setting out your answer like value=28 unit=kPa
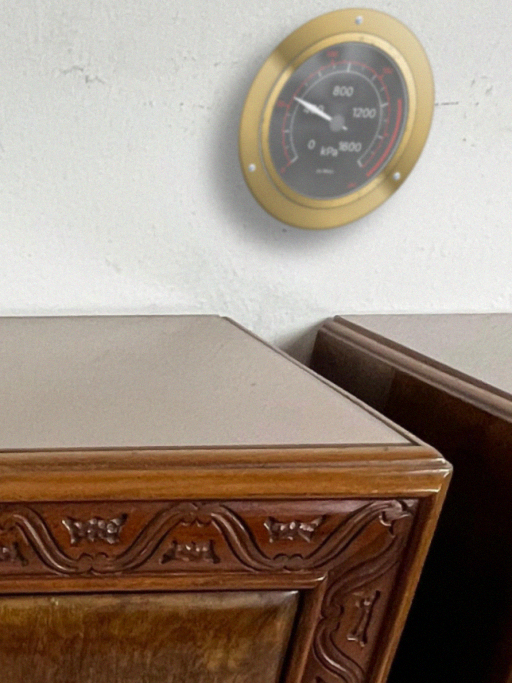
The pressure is value=400 unit=kPa
